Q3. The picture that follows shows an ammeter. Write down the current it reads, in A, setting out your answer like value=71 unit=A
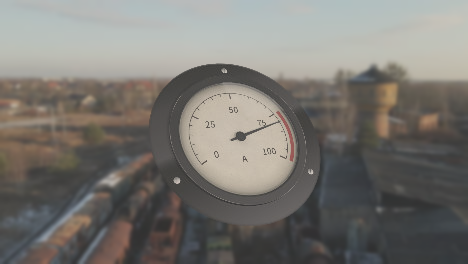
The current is value=80 unit=A
